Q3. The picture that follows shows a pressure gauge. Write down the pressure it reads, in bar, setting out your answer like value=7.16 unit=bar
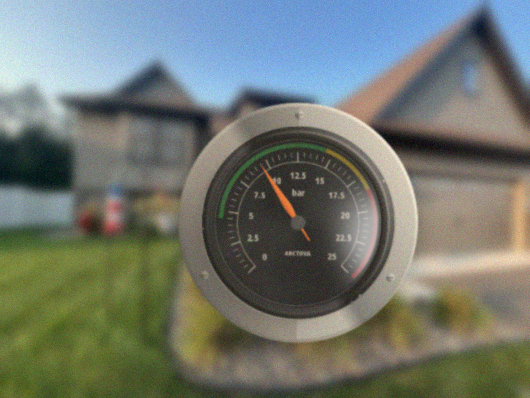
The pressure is value=9.5 unit=bar
